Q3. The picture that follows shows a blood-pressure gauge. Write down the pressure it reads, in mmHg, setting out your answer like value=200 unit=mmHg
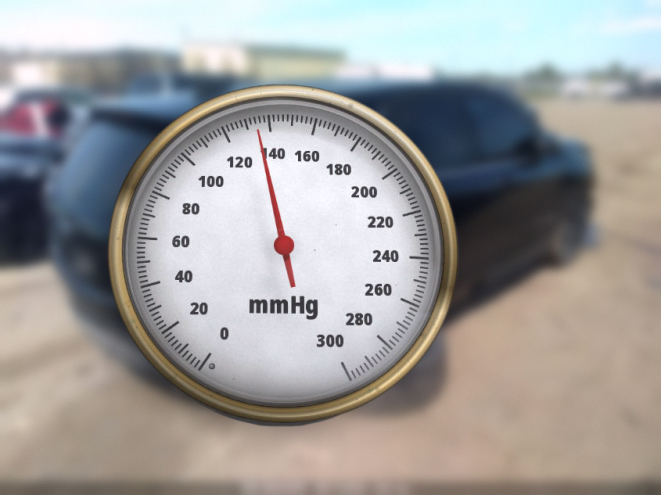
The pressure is value=134 unit=mmHg
